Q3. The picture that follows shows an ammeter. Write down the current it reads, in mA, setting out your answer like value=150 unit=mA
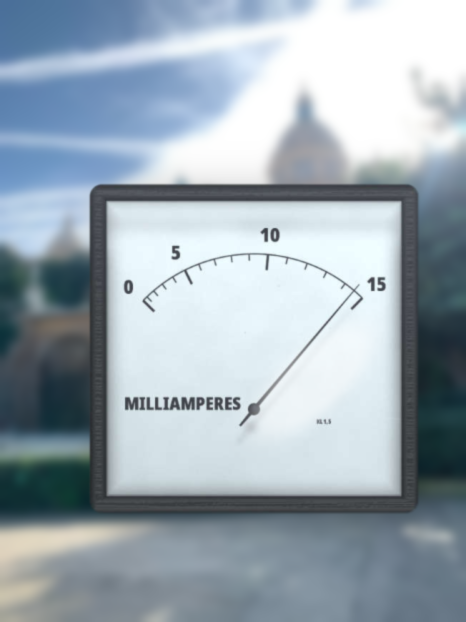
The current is value=14.5 unit=mA
